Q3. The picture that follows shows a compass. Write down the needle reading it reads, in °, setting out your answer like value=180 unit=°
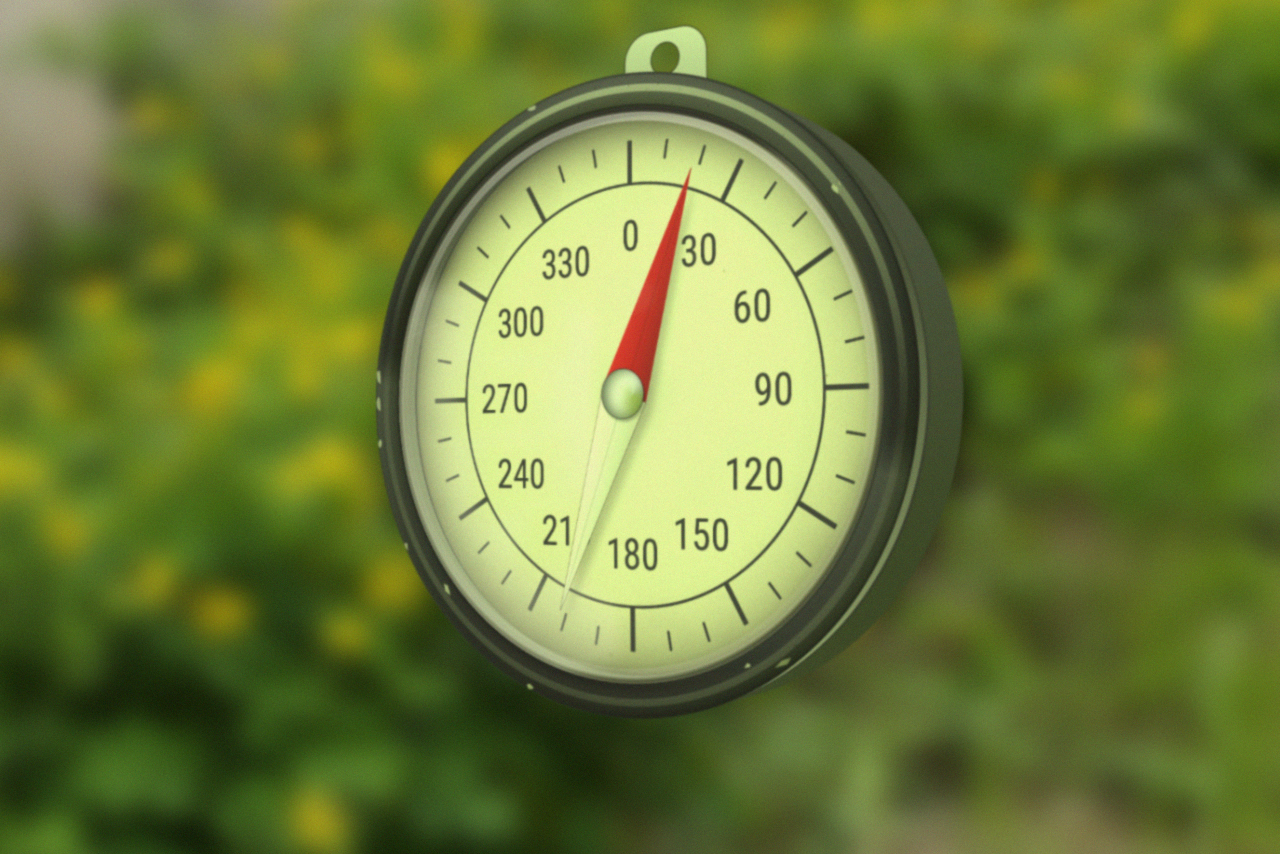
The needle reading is value=20 unit=°
